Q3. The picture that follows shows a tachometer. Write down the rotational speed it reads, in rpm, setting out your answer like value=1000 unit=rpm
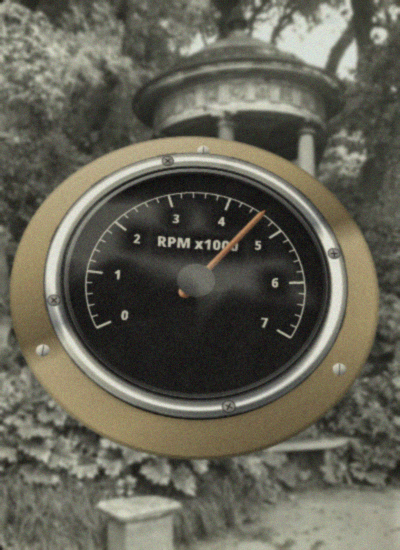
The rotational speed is value=4600 unit=rpm
